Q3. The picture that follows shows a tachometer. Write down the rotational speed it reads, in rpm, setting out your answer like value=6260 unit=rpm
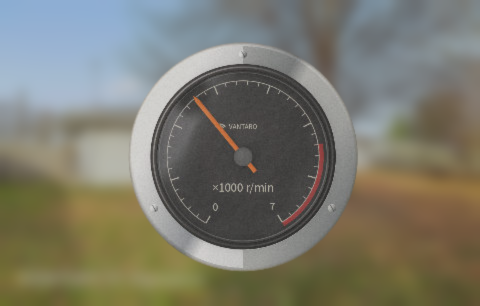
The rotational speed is value=2600 unit=rpm
